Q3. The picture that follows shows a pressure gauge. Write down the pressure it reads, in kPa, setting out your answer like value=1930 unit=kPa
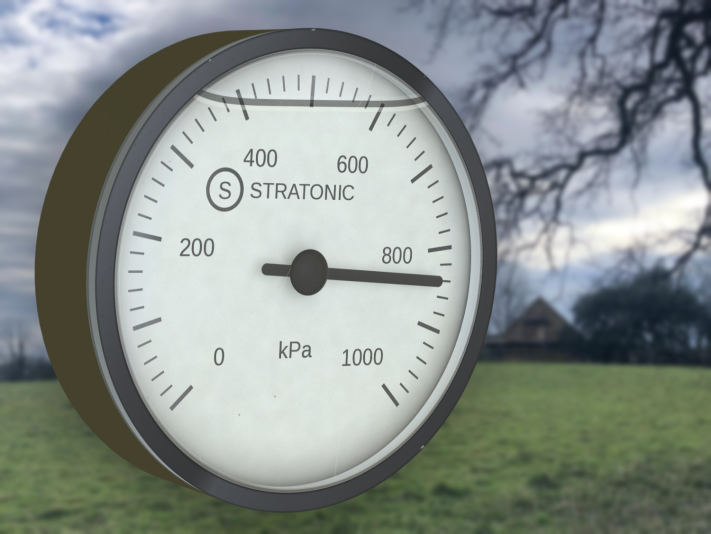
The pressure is value=840 unit=kPa
